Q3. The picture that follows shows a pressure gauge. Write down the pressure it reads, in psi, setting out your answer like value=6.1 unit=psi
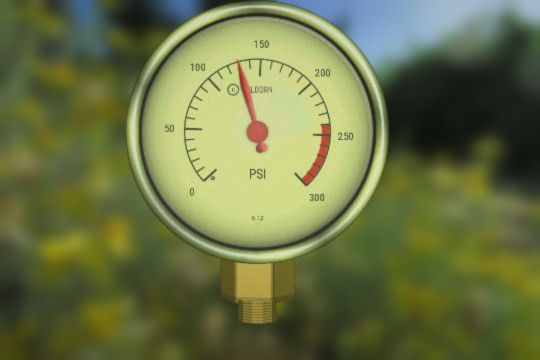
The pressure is value=130 unit=psi
